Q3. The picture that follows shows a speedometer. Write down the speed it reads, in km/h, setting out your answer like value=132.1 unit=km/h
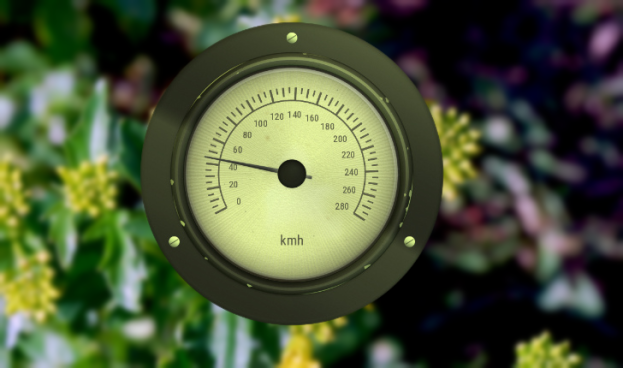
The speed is value=45 unit=km/h
